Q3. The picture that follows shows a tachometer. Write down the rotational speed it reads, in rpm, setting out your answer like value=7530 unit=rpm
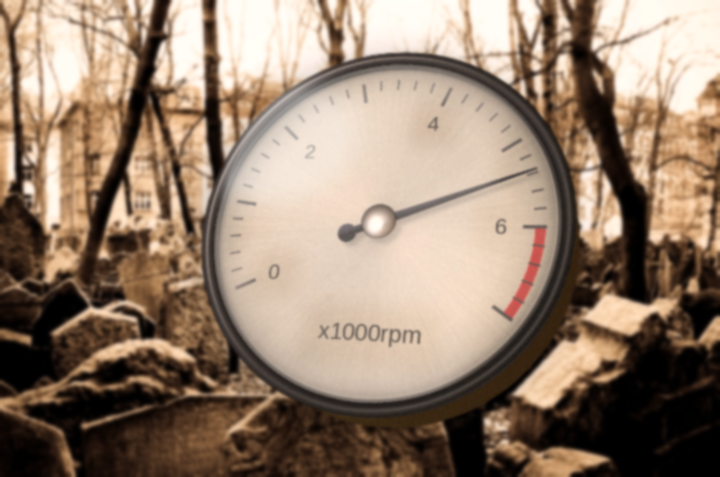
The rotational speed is value=5400 unit=rpm
